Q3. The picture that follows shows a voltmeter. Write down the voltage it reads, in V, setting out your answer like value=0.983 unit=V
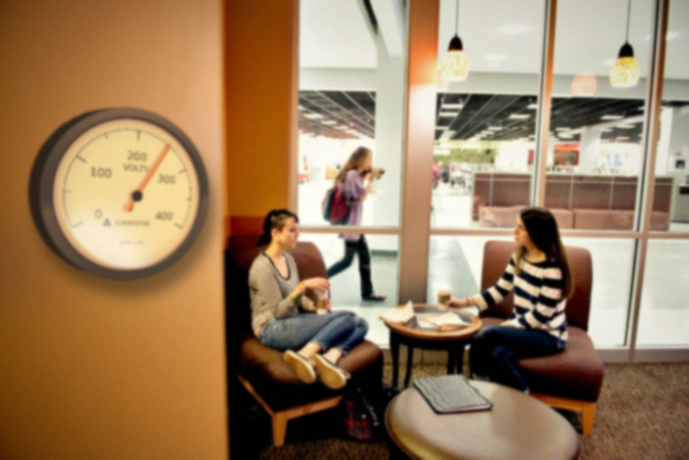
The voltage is value=250 unit=V
